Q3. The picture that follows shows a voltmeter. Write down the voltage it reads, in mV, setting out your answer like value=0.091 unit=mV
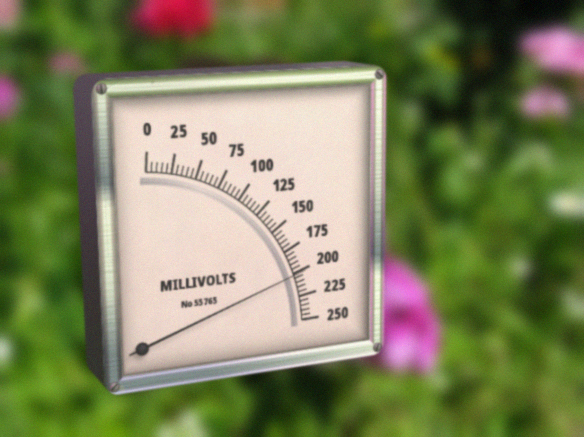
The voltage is value=200 unit=mV
